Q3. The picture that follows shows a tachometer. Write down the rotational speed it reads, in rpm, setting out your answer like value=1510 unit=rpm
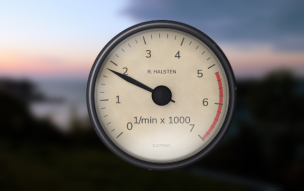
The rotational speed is value=1800 unit=rpm
